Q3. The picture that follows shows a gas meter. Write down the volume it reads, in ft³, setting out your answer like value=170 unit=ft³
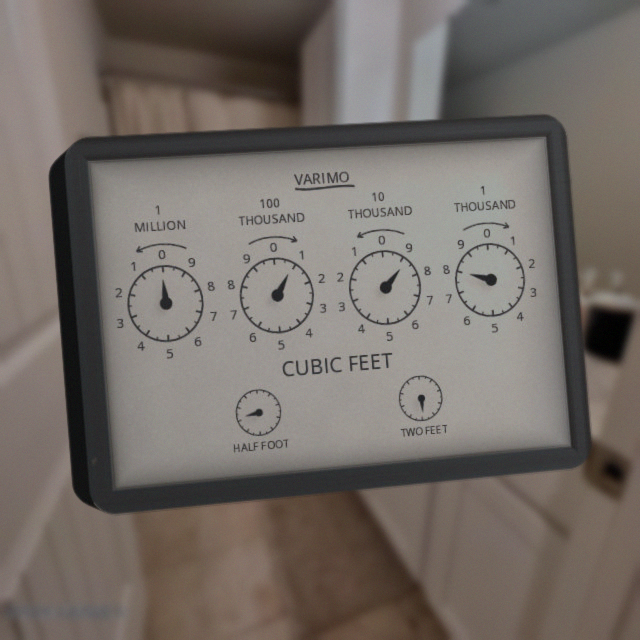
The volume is value=8800 unit=ft³
